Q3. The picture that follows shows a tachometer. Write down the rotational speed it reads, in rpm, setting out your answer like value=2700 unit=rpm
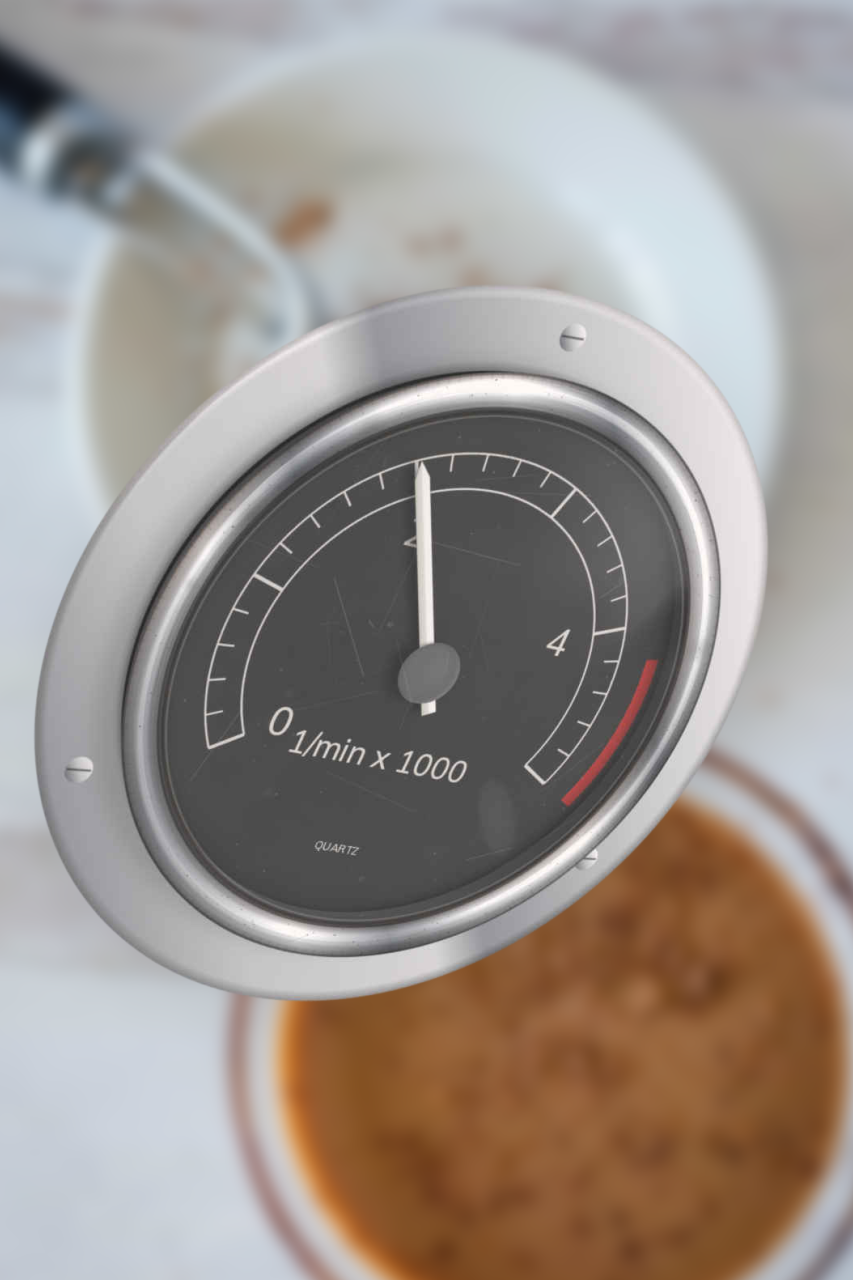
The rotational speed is value=2000 unit=rpm
